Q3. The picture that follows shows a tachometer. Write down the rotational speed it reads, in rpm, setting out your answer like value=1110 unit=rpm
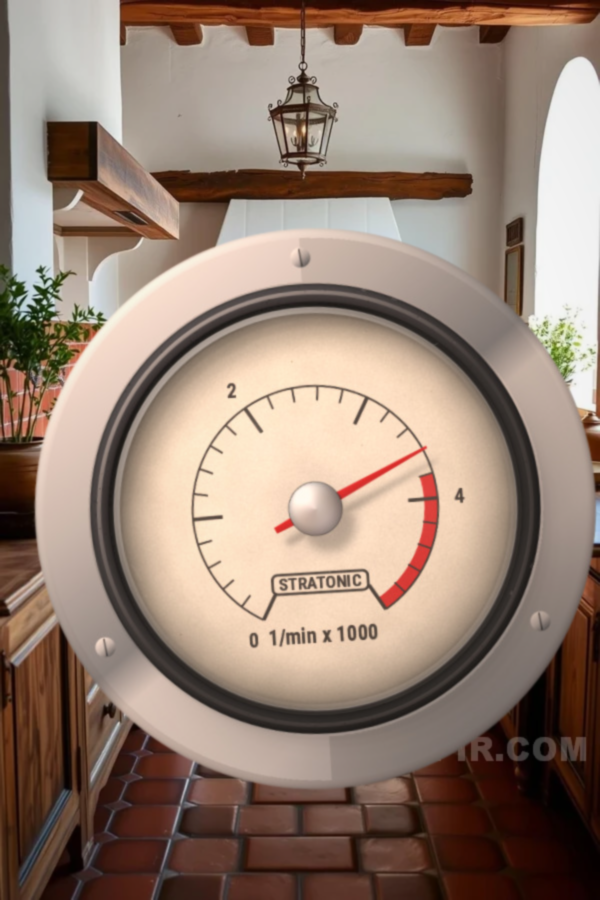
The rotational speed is value=3600 unit=rpm
